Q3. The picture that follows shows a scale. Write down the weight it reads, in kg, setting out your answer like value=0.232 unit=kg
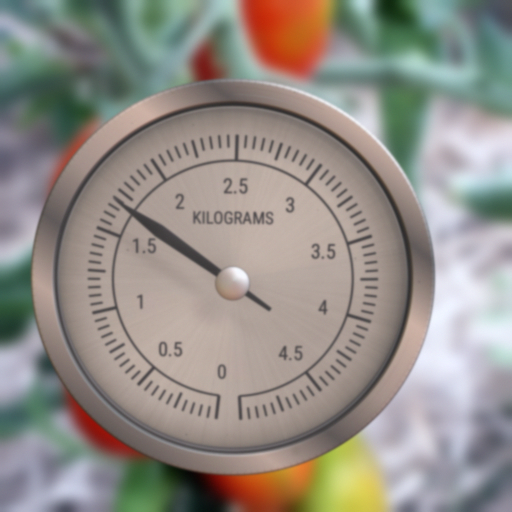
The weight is value=1.7 unit=kg
